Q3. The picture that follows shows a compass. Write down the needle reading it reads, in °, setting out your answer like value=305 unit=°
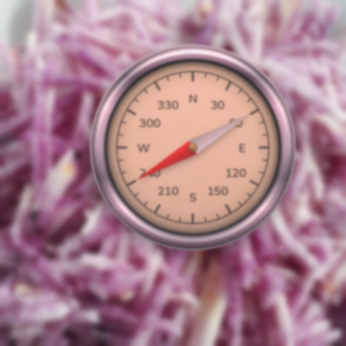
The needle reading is value=240 unit=°
